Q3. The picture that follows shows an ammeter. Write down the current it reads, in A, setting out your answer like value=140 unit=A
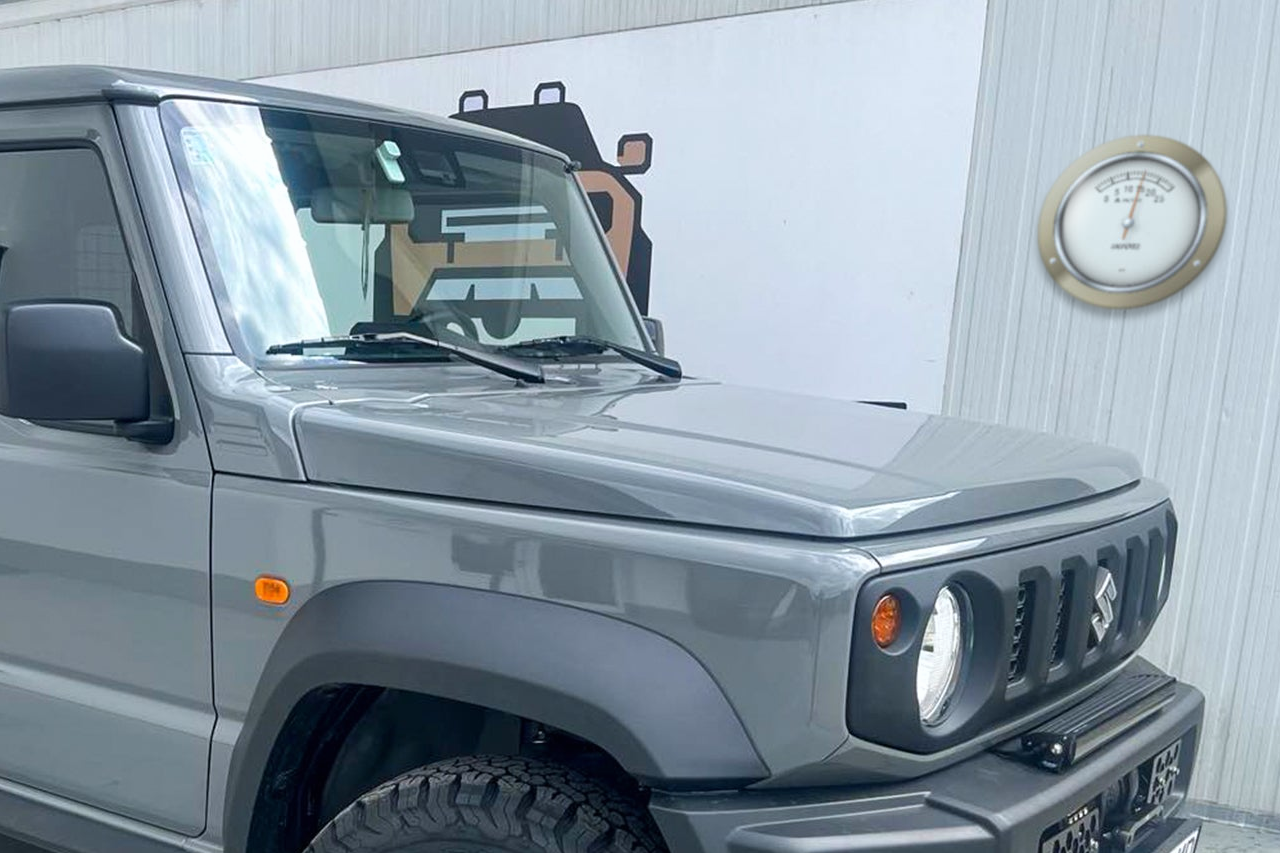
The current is value=15 unit=A
